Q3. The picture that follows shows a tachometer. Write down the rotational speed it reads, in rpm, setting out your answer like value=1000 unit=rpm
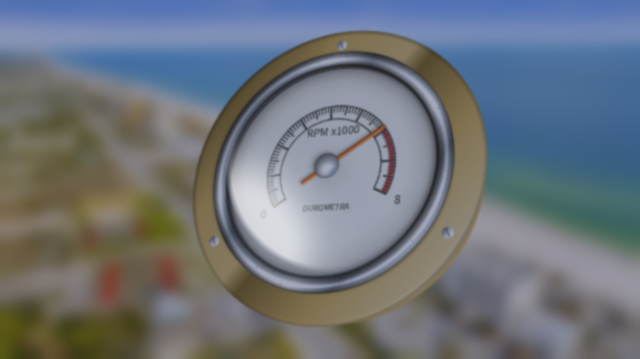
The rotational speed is value=6000 unit=rpm
